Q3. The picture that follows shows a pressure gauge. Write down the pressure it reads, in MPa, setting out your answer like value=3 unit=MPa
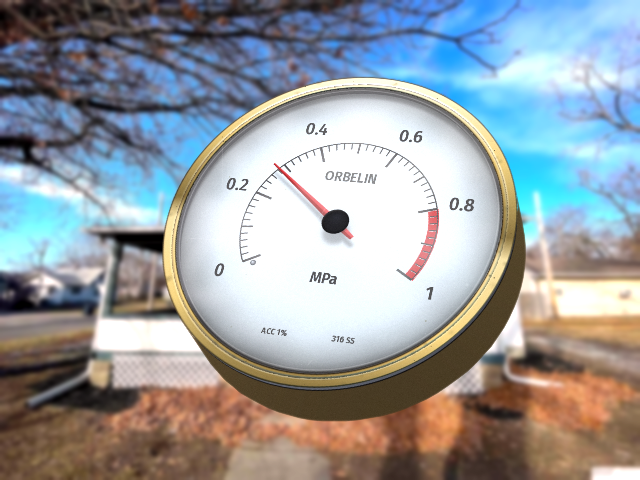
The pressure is value=0.28 unit=MPa
